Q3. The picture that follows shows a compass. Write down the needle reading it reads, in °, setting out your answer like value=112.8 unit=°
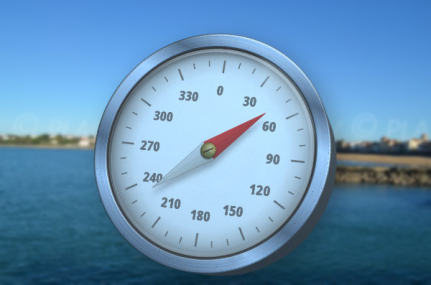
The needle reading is value=50 unit=°
